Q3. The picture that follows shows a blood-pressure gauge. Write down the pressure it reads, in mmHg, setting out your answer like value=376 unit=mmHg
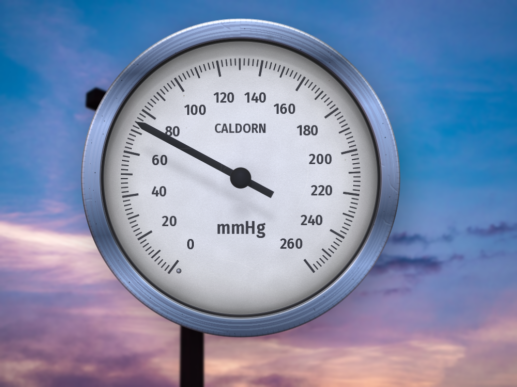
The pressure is value=74 unit=mmHg
